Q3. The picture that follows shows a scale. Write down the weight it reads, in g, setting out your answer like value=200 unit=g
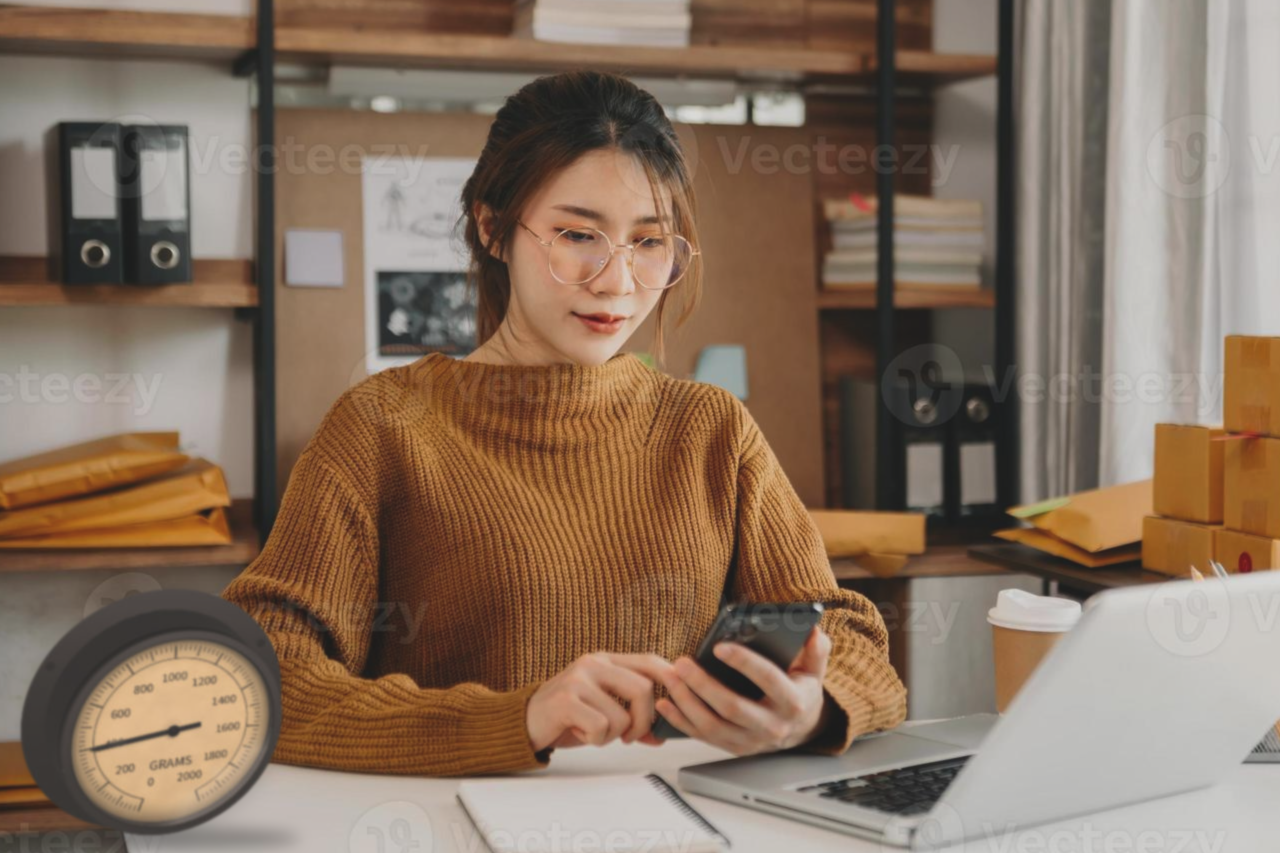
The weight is value=400 unit=g
